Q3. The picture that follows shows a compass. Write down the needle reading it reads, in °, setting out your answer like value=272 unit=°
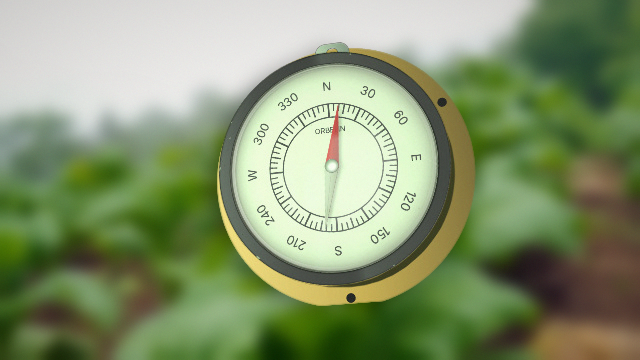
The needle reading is value=10 unit=°
